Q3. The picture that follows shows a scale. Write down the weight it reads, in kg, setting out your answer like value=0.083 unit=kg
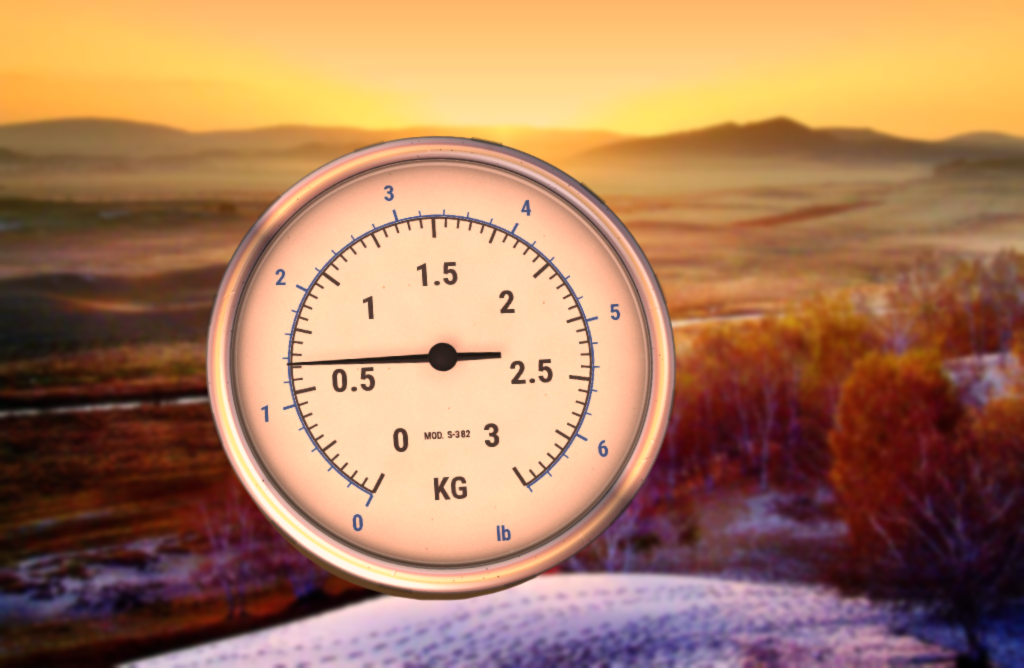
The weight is value=0.6 unit=kg
